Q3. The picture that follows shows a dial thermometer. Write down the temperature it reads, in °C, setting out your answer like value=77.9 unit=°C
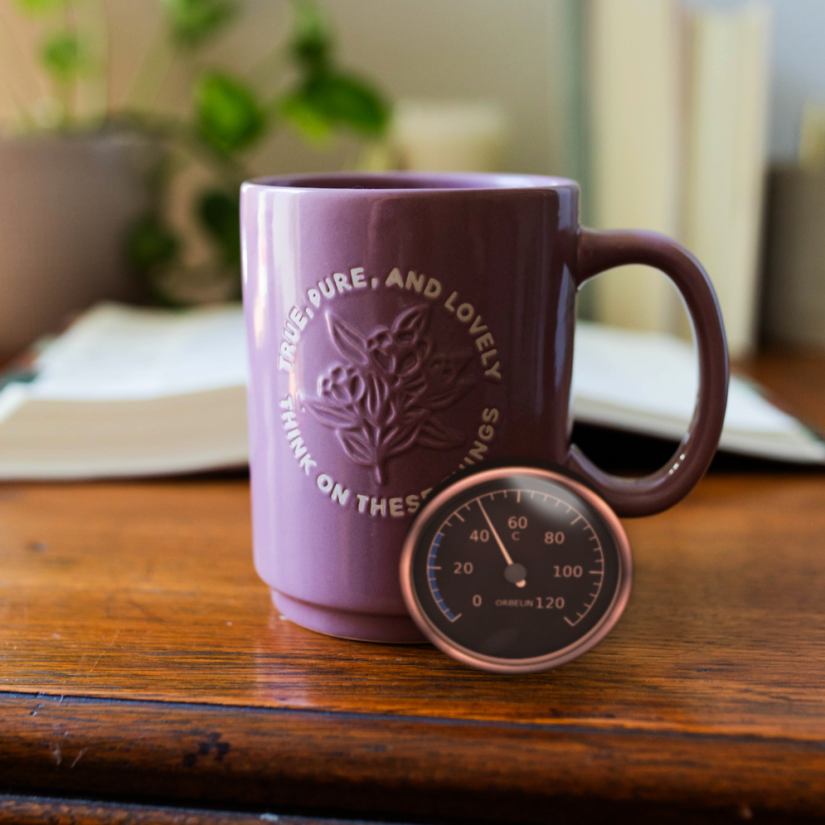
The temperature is value=48 unit=°C
